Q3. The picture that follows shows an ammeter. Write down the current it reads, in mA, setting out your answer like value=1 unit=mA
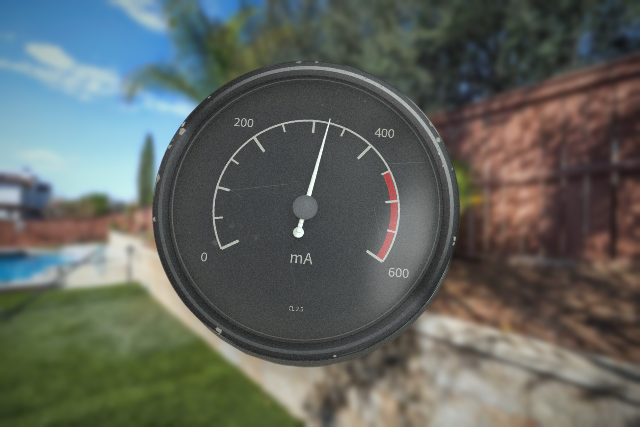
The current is value=325 unit=mA
